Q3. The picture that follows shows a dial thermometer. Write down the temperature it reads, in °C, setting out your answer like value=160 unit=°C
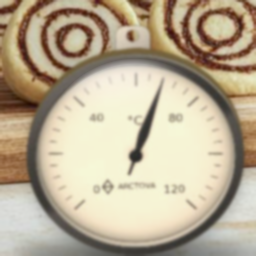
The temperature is value=68 unit=°C
